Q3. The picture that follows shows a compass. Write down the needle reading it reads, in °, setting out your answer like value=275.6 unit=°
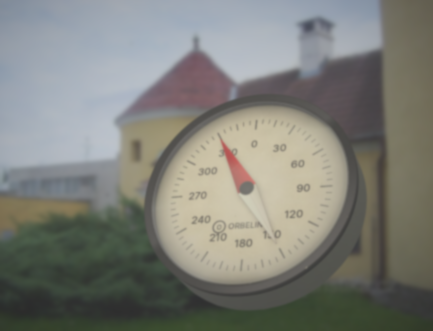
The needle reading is value=330 unit=°
